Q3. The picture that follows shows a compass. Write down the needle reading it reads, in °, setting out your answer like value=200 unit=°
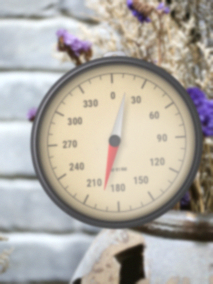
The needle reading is value=195 unit=°
